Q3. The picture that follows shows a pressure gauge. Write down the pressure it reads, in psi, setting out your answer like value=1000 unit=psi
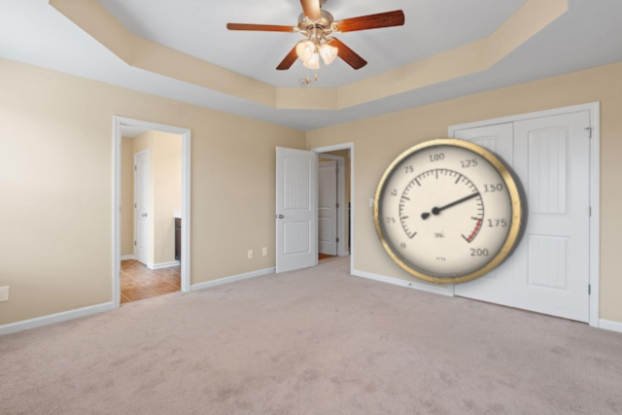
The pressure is value=150 unit=psi
